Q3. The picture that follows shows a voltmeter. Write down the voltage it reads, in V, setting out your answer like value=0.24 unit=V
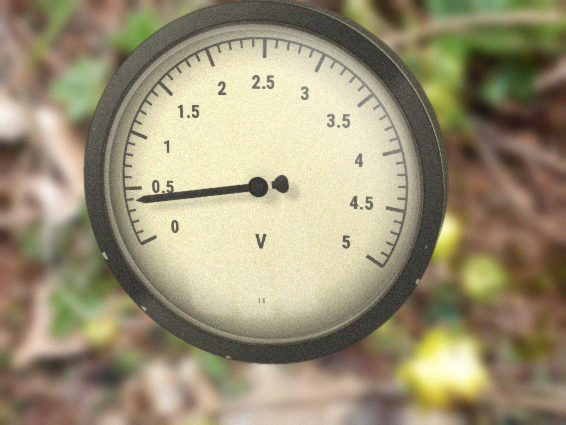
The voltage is value=0.4 unit=V
